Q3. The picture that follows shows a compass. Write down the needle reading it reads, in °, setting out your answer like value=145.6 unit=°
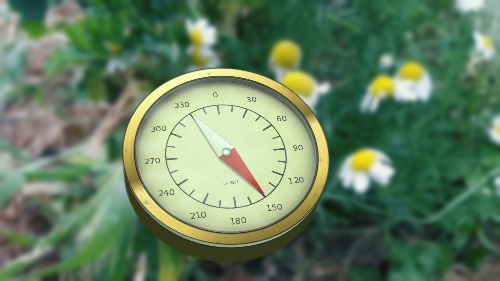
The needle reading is value=150 unit=°
